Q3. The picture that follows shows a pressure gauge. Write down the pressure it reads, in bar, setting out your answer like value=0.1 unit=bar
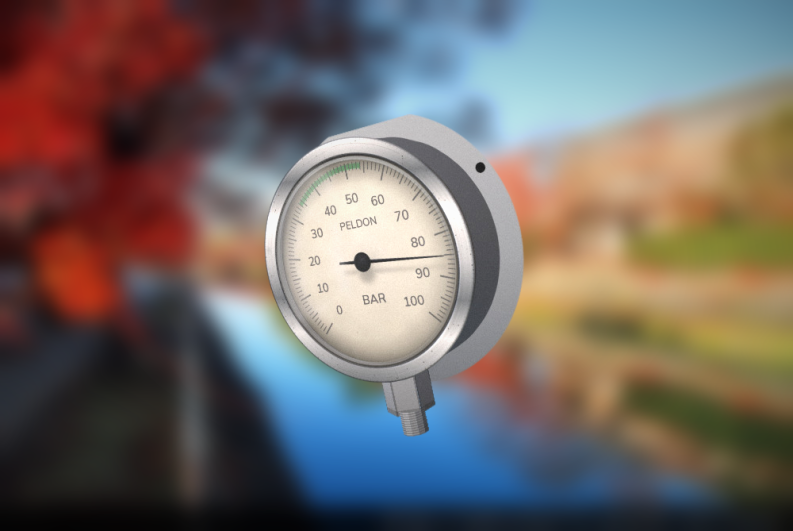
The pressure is value=85 unit=bar
